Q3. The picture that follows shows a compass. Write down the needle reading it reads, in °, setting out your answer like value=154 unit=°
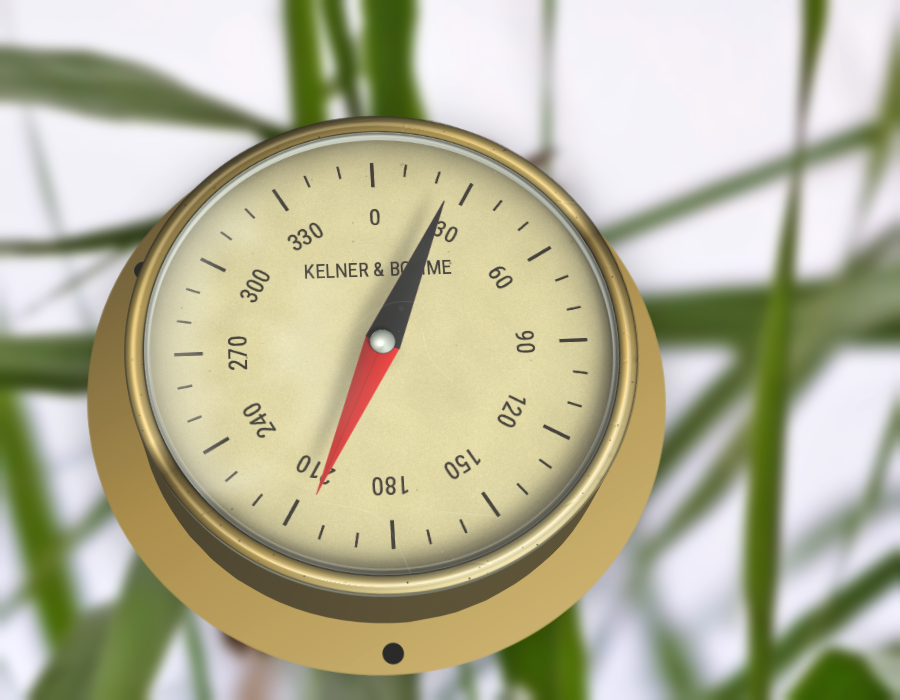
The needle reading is value=205 unit=°
